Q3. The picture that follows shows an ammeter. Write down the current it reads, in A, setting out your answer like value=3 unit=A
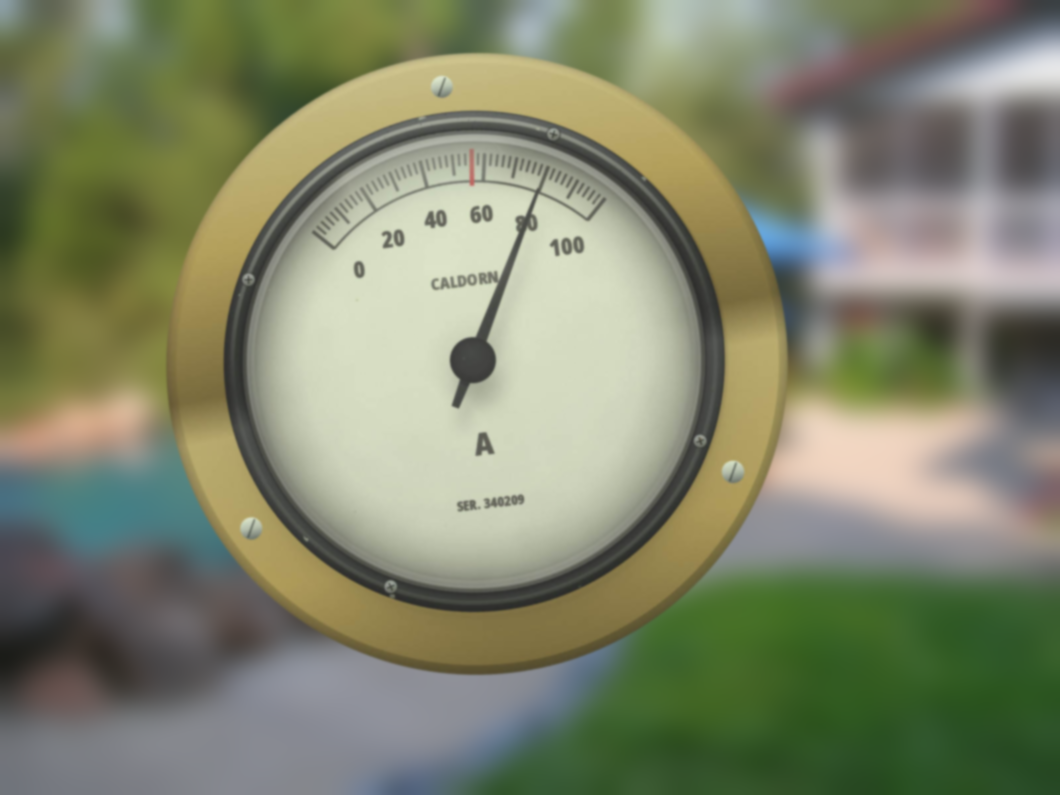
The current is value=80 unit=A
